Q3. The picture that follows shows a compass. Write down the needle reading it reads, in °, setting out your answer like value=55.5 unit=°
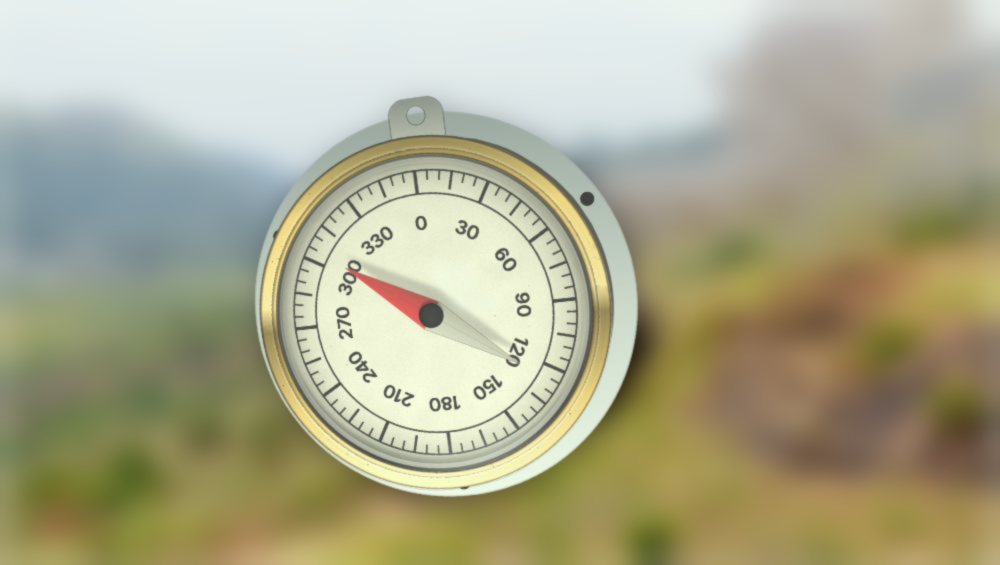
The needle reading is value=305 unit=°
